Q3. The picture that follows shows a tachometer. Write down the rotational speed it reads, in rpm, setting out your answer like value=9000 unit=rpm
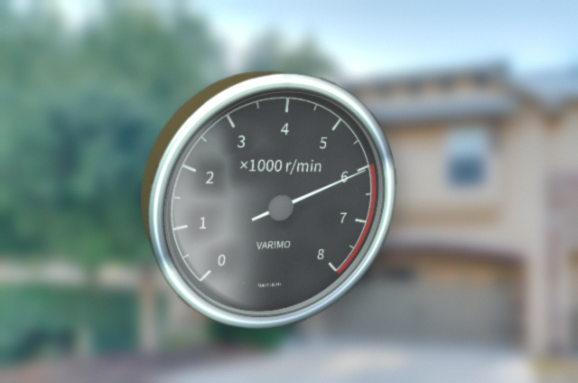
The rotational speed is value=6000 unit=rpm
